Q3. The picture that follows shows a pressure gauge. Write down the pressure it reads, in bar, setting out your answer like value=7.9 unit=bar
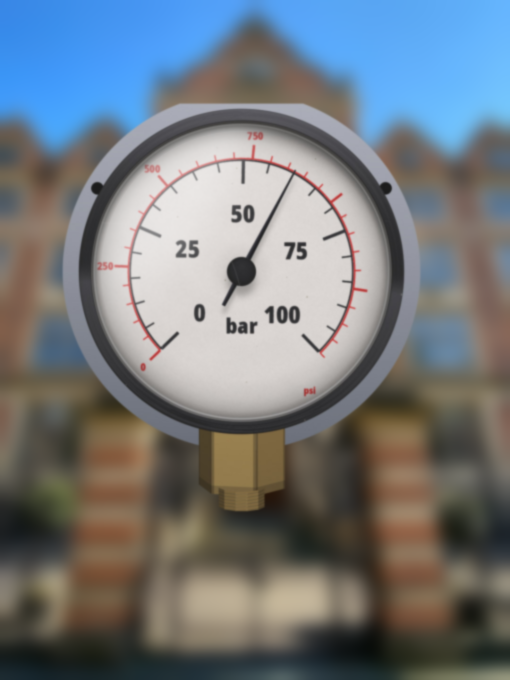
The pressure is value=60 unit=bar
